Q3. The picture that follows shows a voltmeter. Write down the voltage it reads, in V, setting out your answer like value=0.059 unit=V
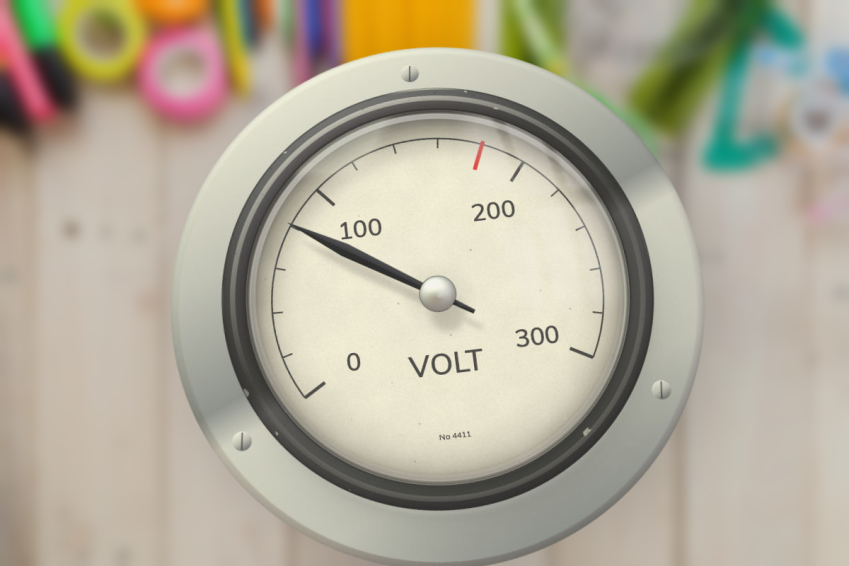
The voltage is value=80 unit=V
